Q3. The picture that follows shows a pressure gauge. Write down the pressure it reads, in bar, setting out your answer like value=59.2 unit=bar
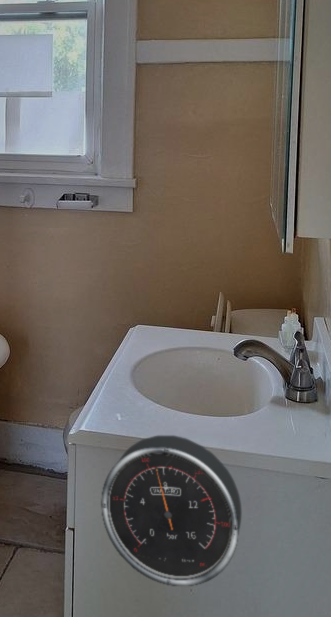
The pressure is value=7.5 unit=bar
